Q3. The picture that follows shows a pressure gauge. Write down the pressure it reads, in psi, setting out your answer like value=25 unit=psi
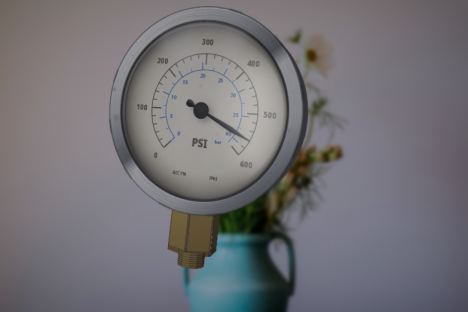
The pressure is value=560 unit=psi
